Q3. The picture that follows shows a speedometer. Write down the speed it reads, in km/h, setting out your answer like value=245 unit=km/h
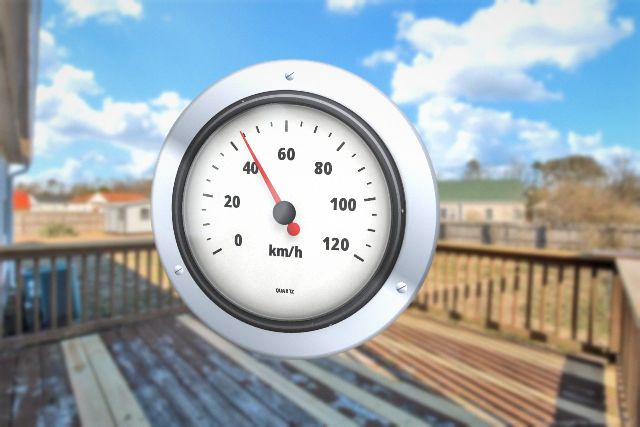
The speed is value=45 unit=km/h
